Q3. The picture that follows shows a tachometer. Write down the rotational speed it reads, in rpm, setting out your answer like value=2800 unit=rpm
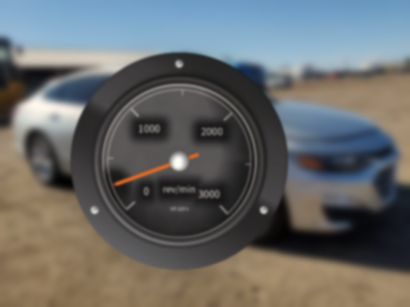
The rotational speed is value=250 unit=rpm
